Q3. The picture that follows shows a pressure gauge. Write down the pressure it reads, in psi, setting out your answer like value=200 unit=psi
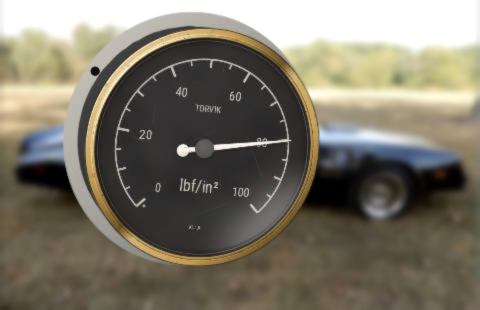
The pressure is value=80 unit=psi
